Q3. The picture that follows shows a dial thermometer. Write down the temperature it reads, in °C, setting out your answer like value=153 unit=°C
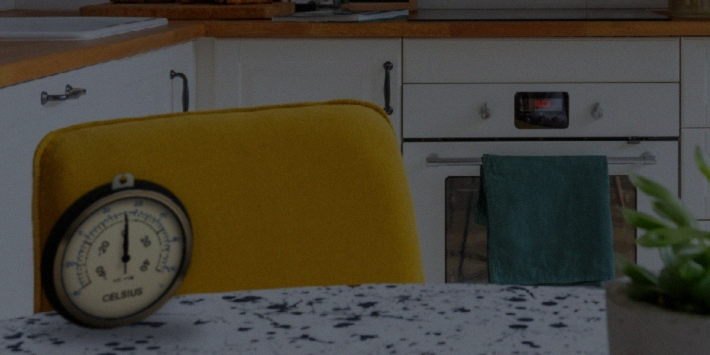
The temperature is value=0 unit=°C
